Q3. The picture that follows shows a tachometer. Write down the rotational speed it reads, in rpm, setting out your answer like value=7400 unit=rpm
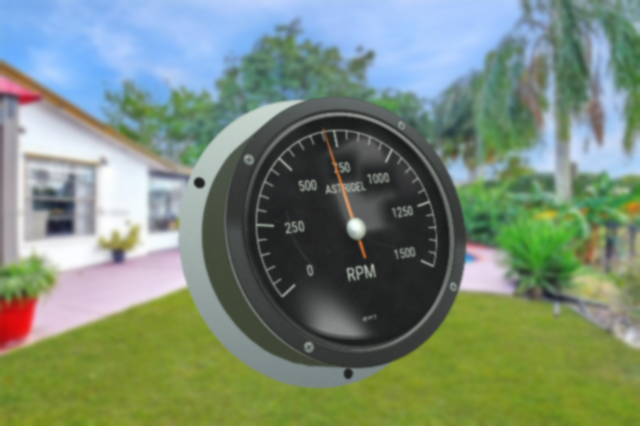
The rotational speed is value=700 unit=rpm
